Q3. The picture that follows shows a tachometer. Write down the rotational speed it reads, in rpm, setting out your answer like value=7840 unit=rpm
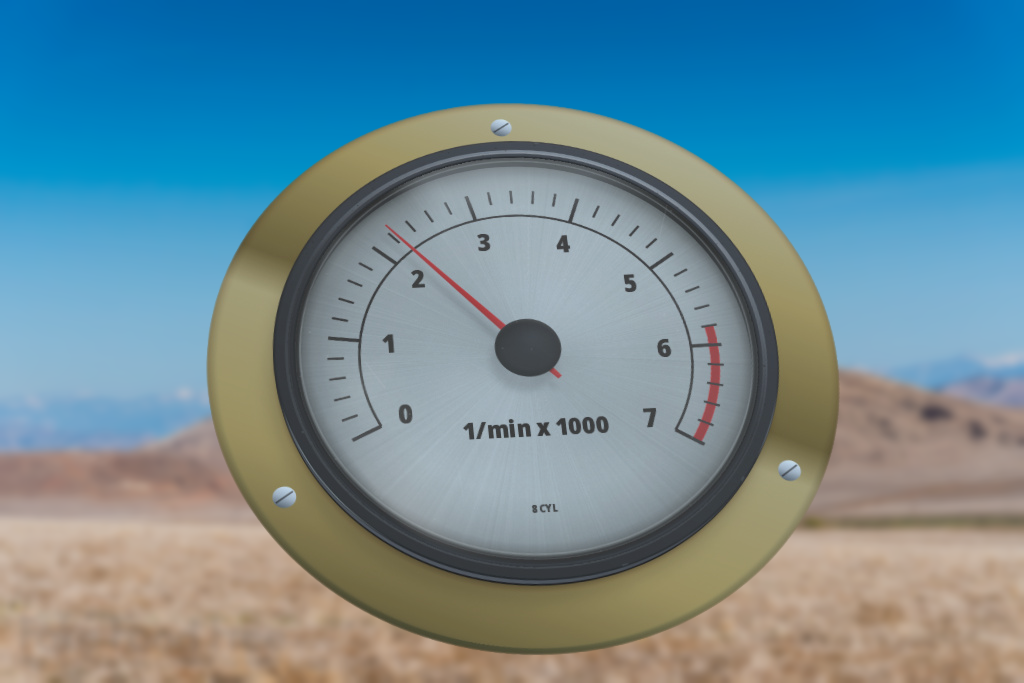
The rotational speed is value=2200 unit=rpm
